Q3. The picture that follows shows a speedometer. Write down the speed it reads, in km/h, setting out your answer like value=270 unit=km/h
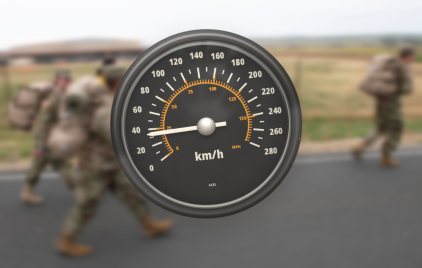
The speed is value=35 unit=km/h
